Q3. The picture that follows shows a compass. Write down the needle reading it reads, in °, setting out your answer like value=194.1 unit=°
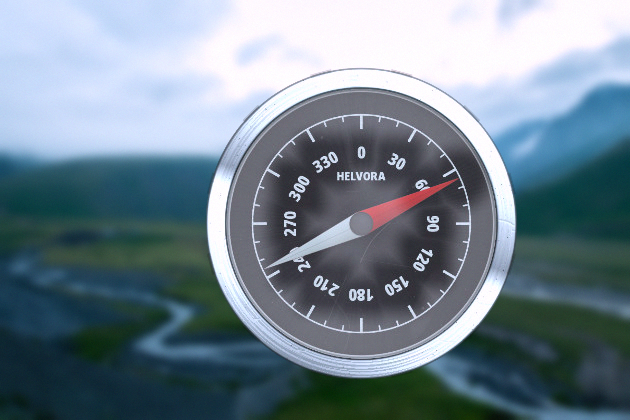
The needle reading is value=65 unit=°
